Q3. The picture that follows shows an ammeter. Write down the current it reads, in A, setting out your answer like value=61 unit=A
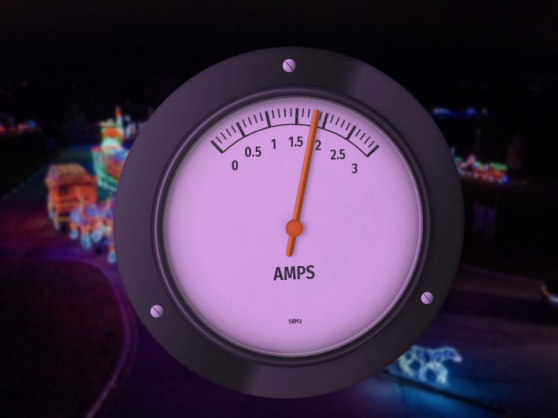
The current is value=1.8 unit=A
